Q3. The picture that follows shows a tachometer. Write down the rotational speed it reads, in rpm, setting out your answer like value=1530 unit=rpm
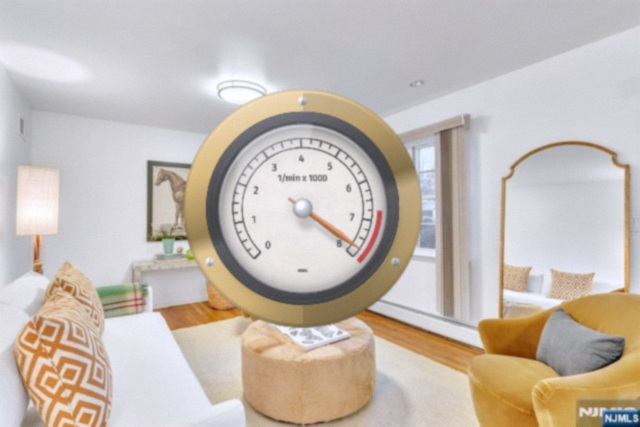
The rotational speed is value=7750 unit=rpm
